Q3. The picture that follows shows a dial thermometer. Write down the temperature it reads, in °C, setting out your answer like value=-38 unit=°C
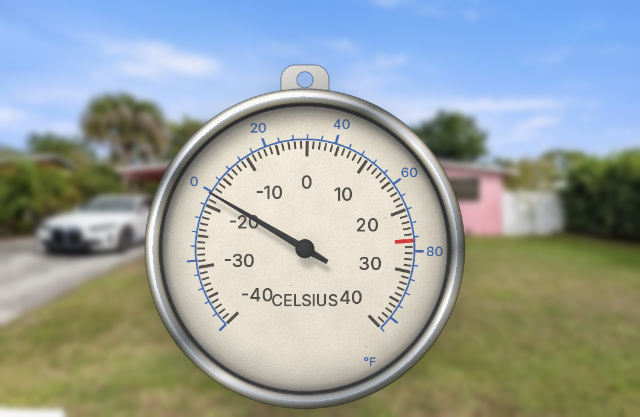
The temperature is value=-18 unit=°C
